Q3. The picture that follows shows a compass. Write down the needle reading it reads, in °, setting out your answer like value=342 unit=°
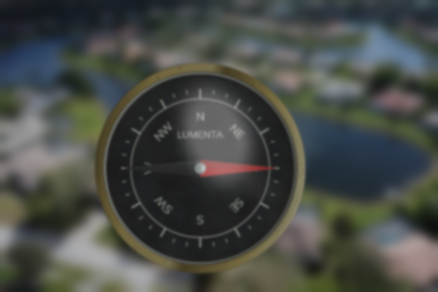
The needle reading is value=90 unit=°
